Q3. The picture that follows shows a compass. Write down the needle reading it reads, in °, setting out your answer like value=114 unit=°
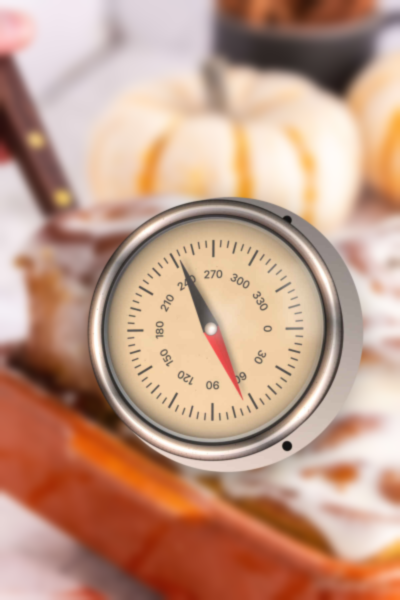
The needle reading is value=65 unit=°
